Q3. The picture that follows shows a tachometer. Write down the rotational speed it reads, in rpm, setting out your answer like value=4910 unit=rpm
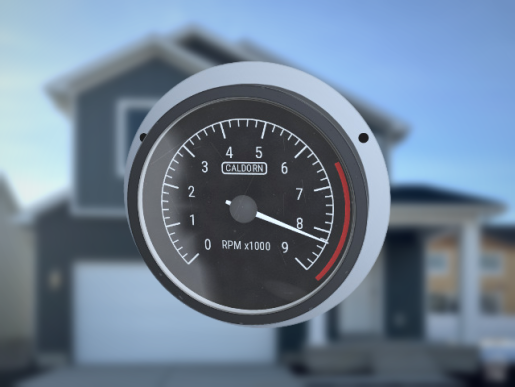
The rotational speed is value=8200 unit=rpm
